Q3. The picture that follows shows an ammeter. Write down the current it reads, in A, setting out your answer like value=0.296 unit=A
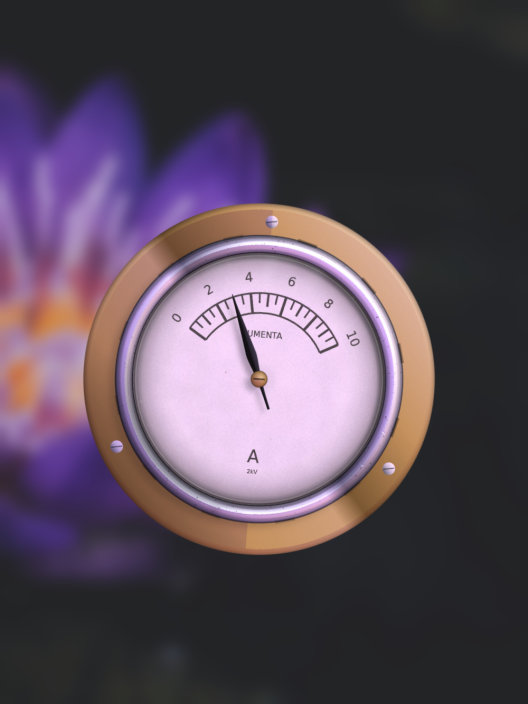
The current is value=3 unit=A
